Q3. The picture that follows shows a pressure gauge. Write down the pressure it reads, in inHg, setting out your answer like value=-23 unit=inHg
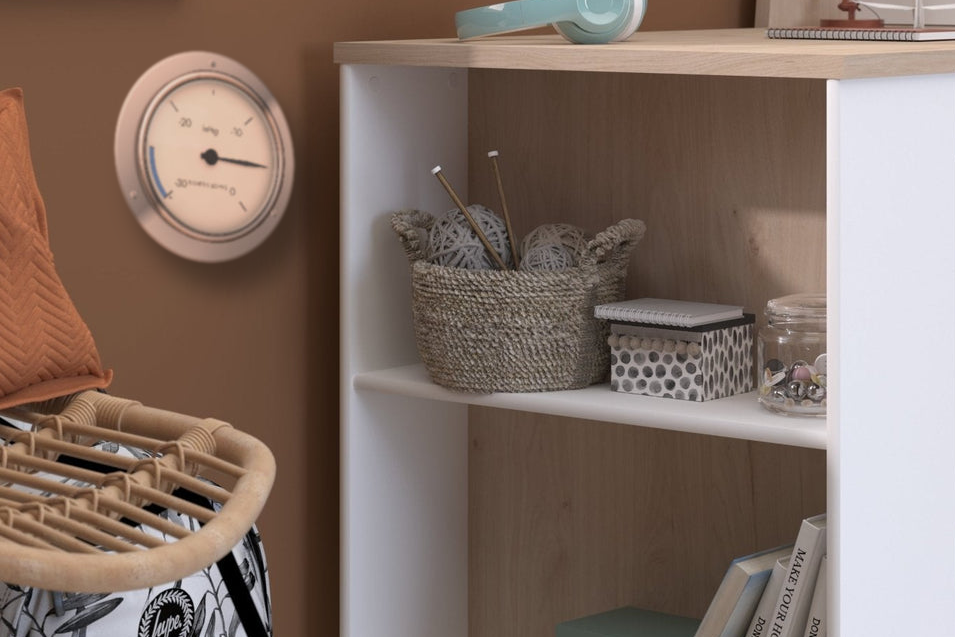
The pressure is value=-5 unit=inHg
